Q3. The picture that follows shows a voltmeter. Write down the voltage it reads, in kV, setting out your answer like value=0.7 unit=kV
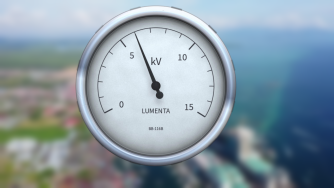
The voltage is value=6 unit=kV
